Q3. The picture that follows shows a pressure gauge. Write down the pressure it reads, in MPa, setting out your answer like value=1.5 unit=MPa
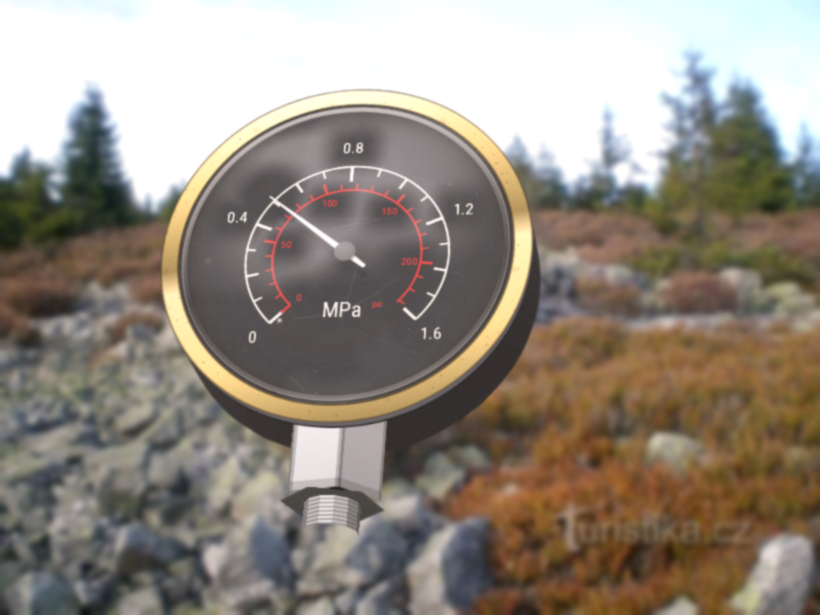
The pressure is value=0.5 unit=MPa
